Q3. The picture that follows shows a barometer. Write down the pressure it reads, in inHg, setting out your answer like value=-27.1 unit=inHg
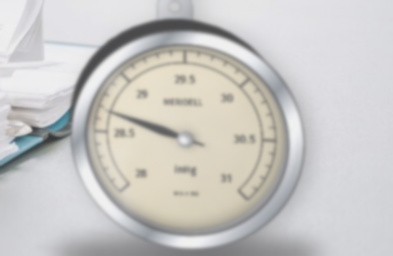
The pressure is value=28.7 unit=inHg
